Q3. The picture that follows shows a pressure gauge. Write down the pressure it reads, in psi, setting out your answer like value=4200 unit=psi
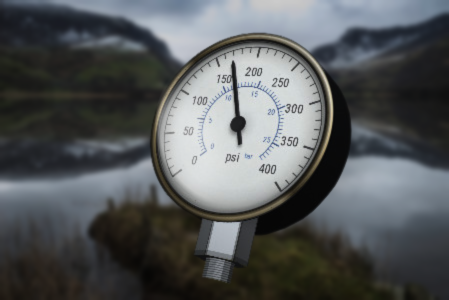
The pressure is value=170 unit=psi
